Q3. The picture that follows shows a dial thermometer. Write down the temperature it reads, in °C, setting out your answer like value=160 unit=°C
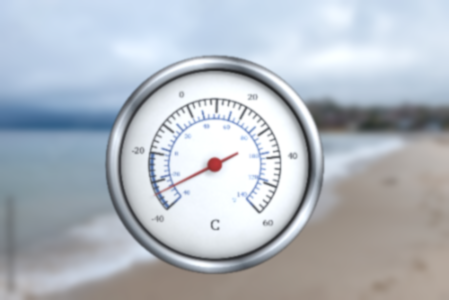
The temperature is value=-34 unit=°C
